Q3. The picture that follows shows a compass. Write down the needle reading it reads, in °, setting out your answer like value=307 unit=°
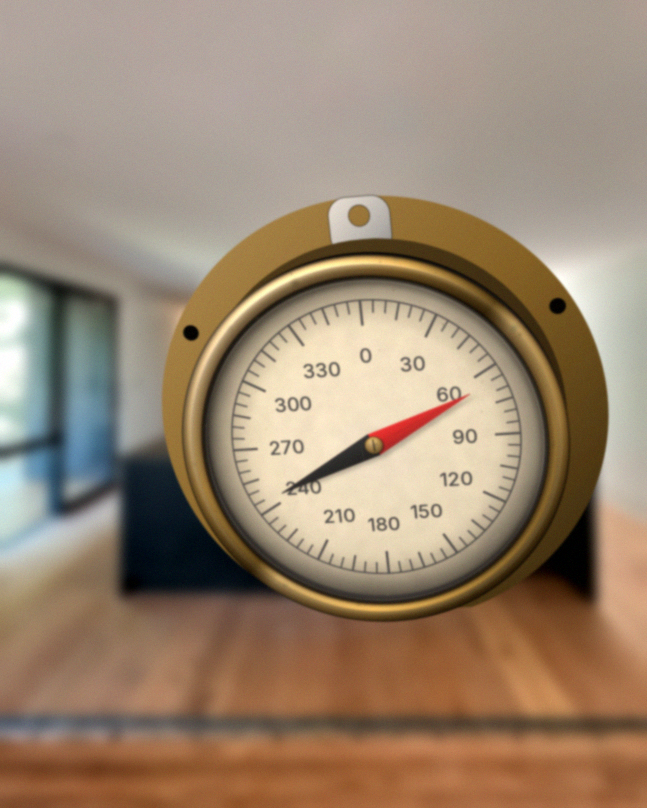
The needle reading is value=65 unit=°
